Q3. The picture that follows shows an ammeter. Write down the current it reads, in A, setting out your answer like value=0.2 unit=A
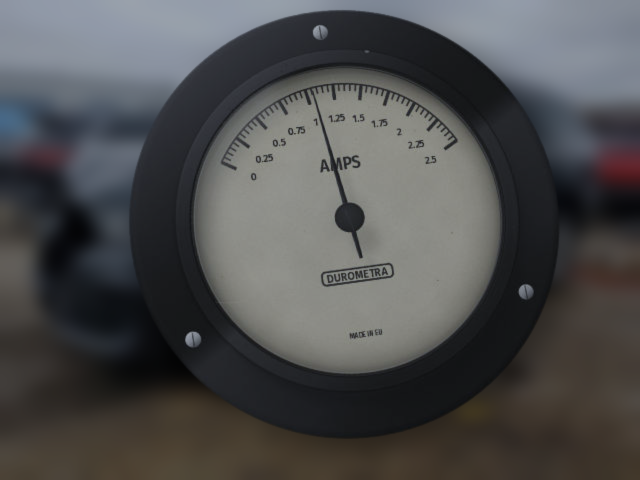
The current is value=1.05 unit=A
